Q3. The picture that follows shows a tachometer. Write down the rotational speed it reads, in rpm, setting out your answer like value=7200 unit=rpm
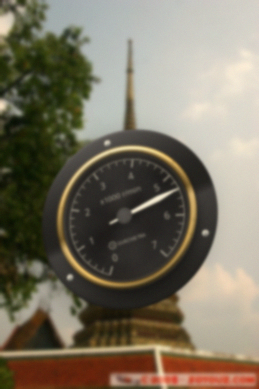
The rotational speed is value=5400 unit=rpm
